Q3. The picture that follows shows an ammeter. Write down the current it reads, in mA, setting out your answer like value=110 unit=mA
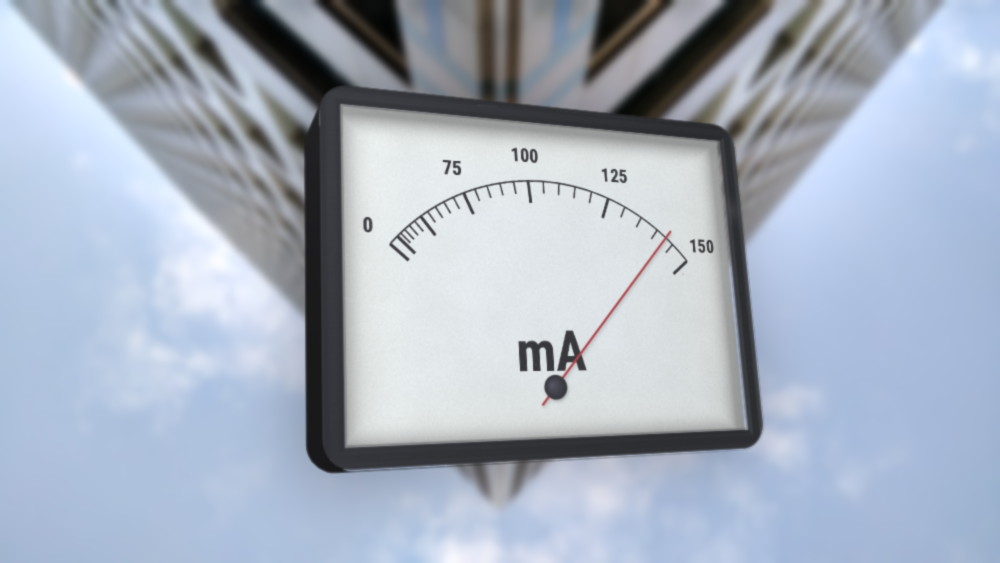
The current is value=142.5 unit=mA
